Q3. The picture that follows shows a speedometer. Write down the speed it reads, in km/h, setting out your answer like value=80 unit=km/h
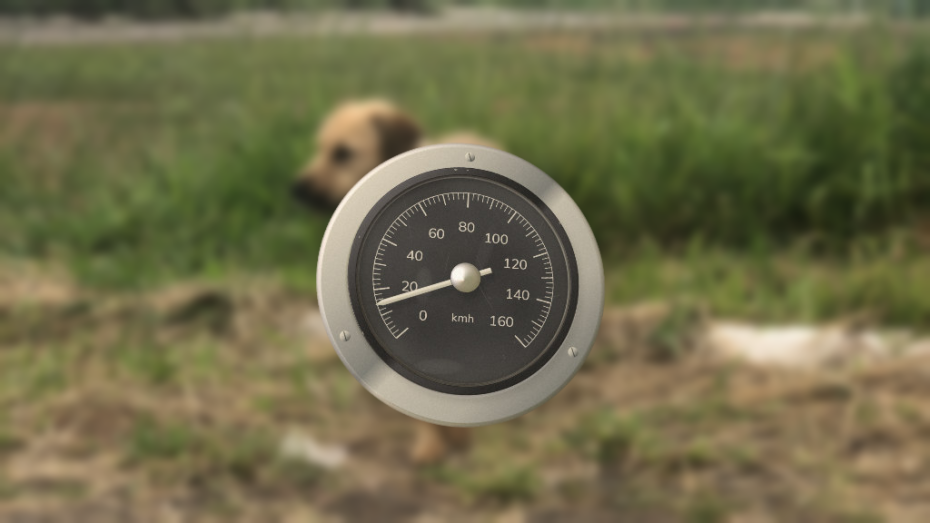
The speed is value=14 unit=km/h
